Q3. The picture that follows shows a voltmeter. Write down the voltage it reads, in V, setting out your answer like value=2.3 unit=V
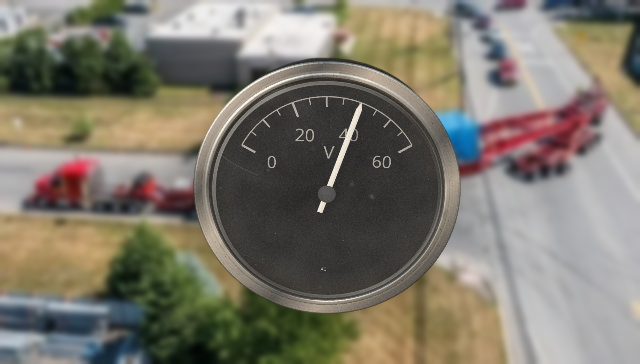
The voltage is value=40 unit=V
